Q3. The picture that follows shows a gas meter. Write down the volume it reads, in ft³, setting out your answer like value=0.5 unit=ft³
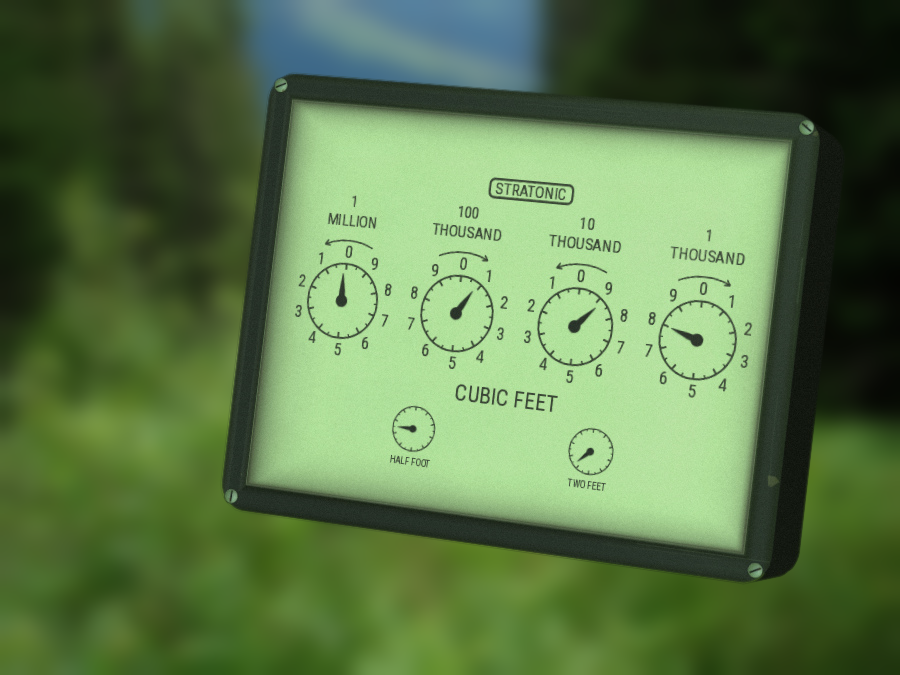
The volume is value=8800 unit=ft³
